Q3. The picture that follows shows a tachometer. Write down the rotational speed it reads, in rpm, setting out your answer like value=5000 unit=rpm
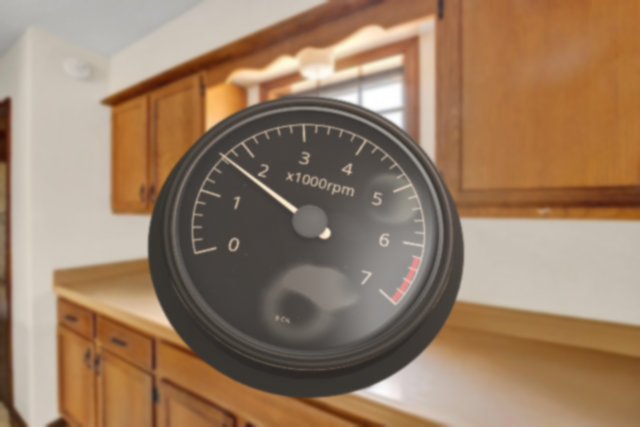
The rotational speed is value=1600 unit=rpm
